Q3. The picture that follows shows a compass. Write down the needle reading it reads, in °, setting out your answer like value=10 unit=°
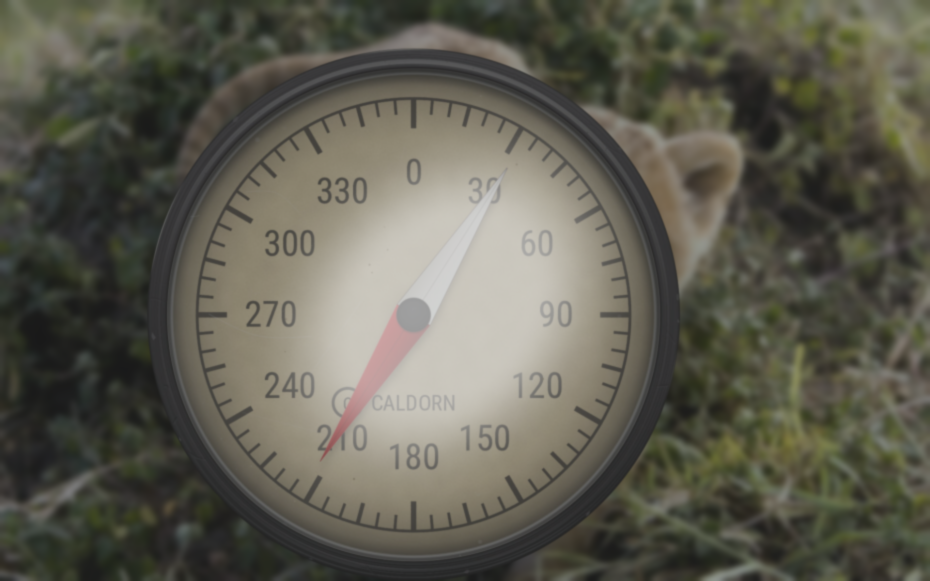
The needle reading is value=212.5 unit=°
